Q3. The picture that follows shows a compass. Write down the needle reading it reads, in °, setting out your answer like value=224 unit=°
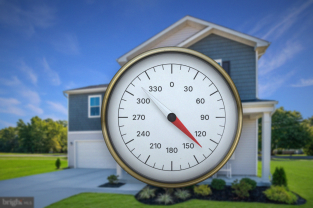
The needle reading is value=135 unit=°
